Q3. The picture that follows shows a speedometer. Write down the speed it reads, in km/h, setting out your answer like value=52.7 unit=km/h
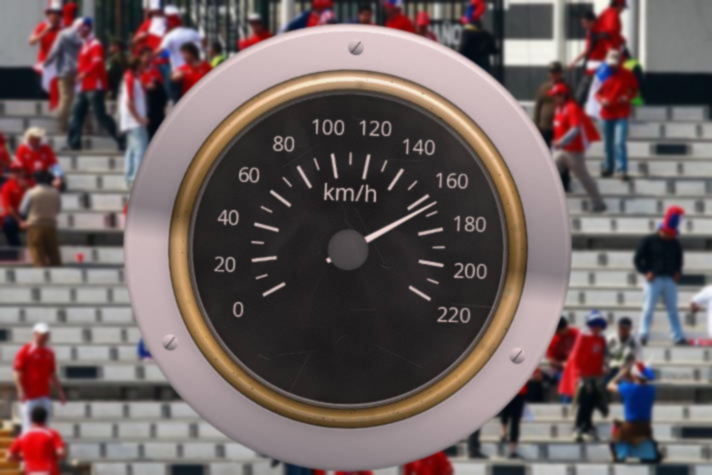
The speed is value=165 unit=km/h
